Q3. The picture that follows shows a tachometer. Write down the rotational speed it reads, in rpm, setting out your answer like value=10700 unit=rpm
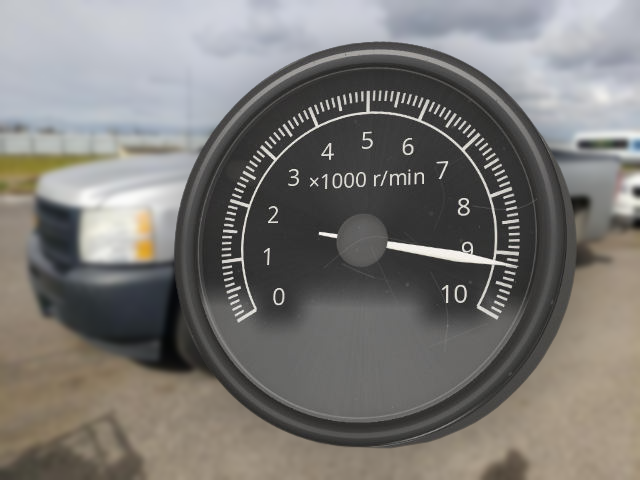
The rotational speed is value=9200 unit=rpm
